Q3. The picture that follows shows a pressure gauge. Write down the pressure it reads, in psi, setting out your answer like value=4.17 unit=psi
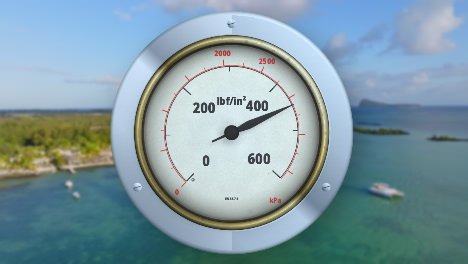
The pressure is value=450 unit=psi
